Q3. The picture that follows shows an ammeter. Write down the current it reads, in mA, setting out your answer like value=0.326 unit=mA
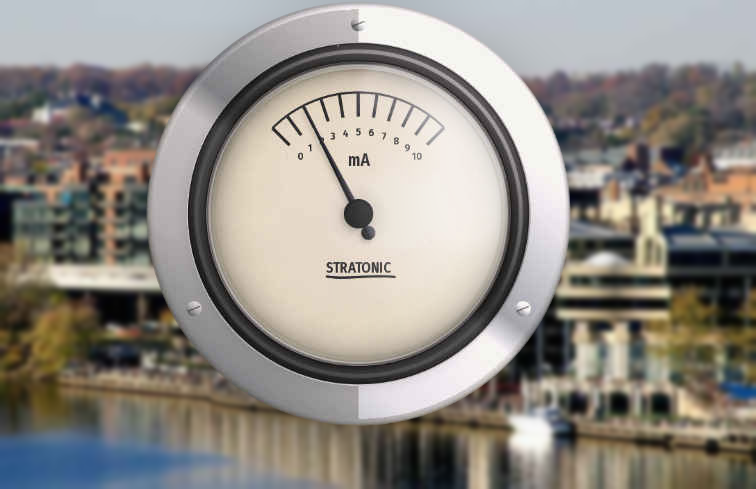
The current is value=2 unit=mA
